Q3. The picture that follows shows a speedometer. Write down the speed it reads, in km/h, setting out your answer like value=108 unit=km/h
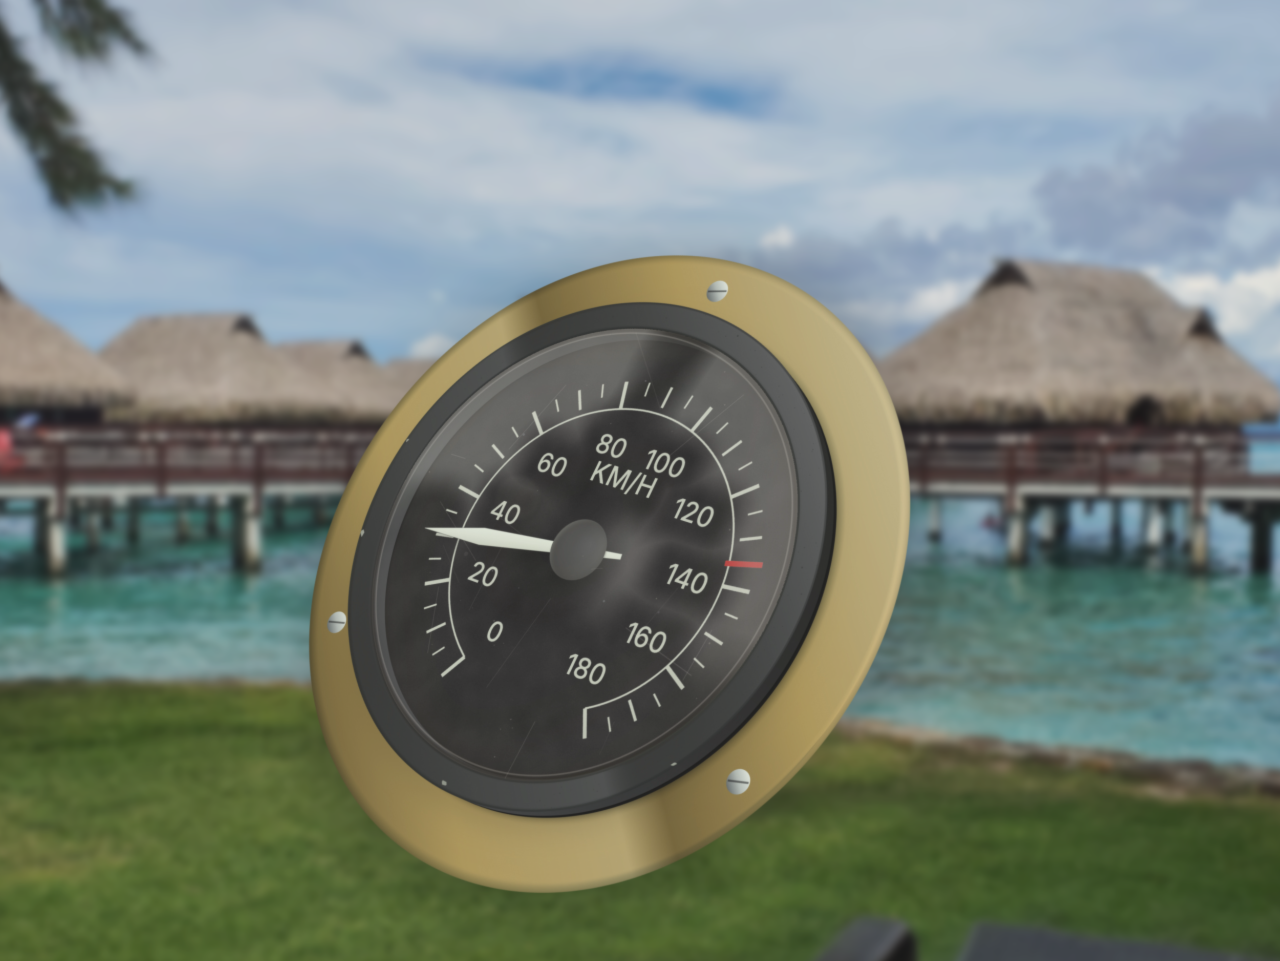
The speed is value=30 unit=km/h
